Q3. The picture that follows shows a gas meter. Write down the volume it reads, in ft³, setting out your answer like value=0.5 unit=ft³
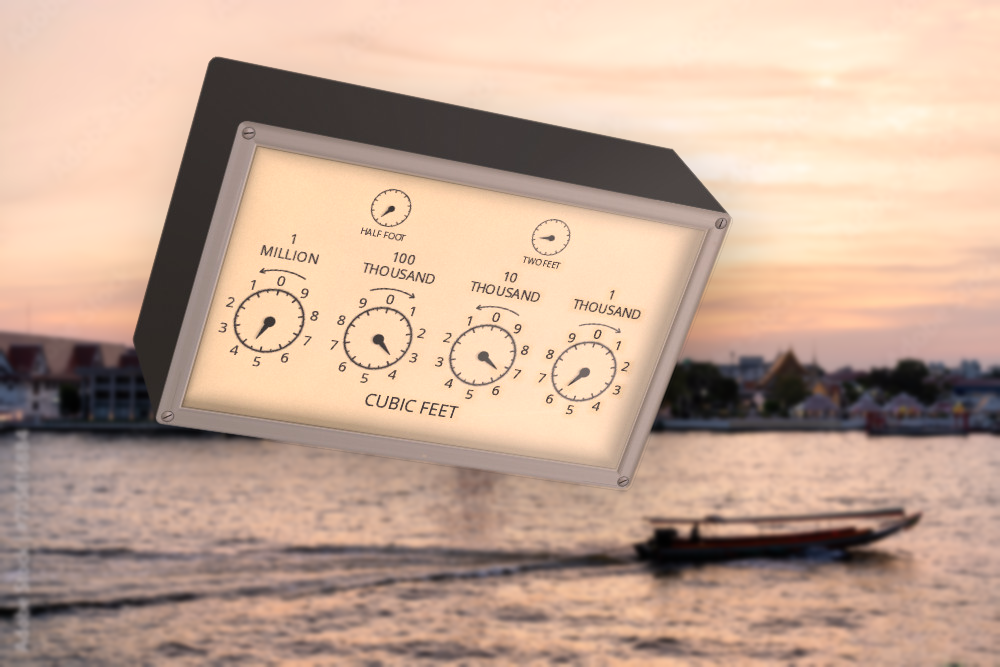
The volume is value=436600 unit=ft³
